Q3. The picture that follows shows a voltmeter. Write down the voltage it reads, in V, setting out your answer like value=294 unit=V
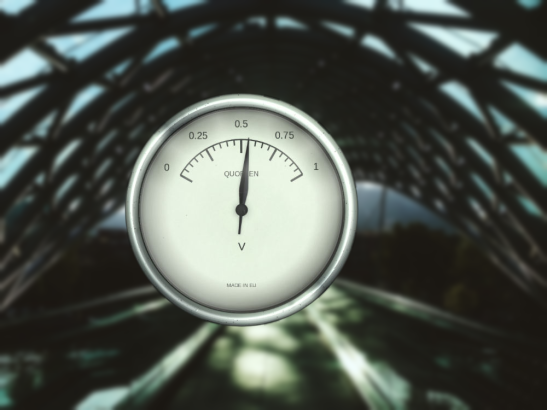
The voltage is value=0.55 unit=V
